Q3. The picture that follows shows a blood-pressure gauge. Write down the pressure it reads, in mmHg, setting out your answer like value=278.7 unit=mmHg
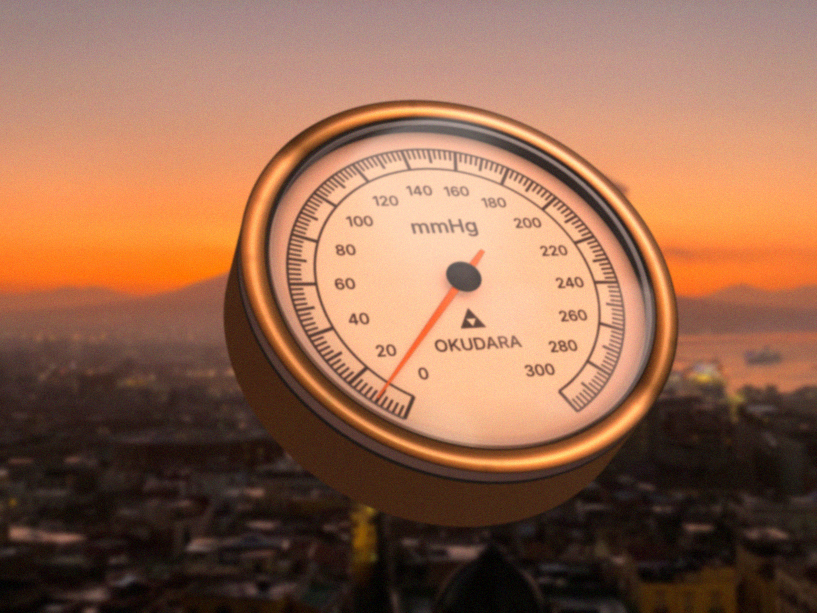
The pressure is value=10 unit=mmHg
